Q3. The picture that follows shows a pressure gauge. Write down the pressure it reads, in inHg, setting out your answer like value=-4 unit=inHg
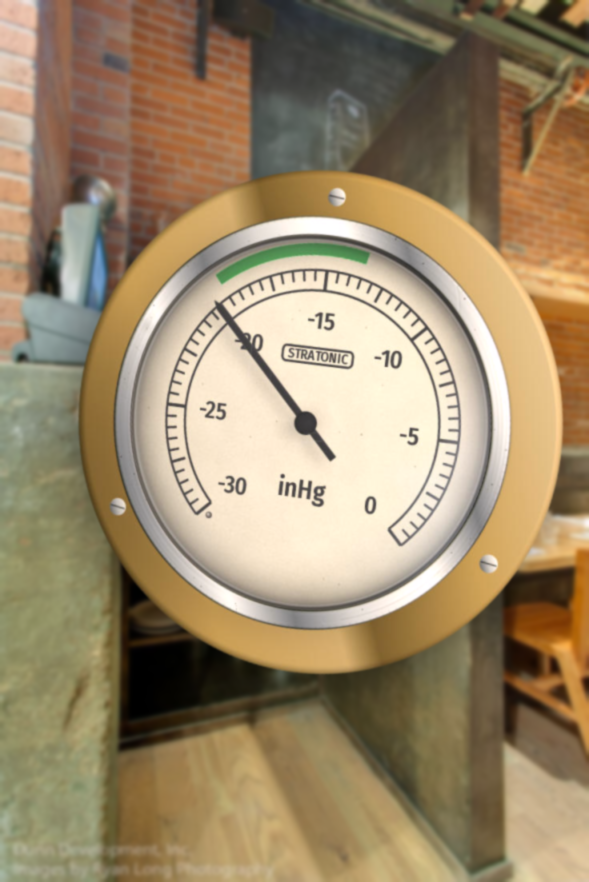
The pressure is value=-20 unit=inHg
